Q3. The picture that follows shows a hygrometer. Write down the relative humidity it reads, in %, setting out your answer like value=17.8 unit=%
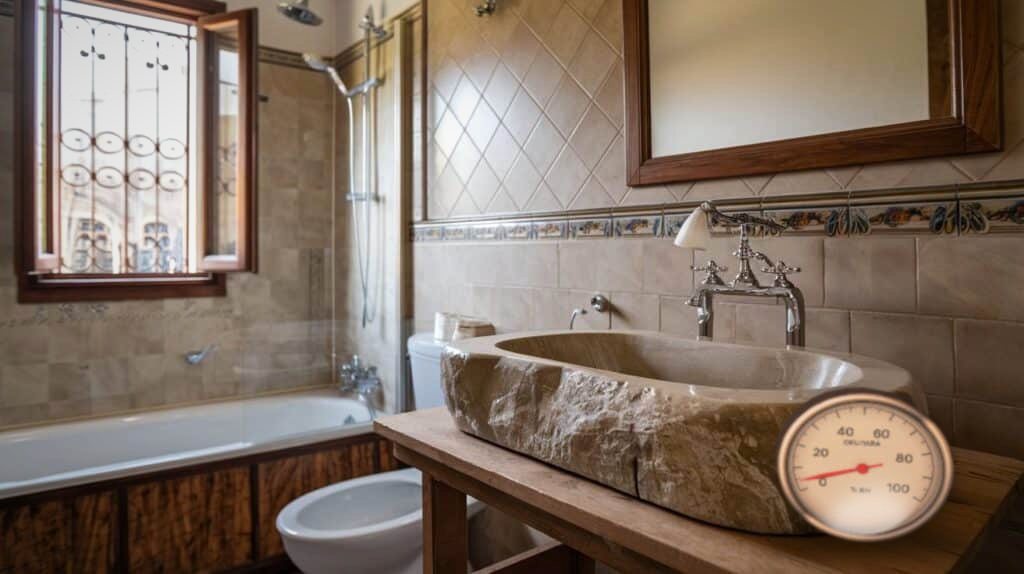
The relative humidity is value=5 unit=%
